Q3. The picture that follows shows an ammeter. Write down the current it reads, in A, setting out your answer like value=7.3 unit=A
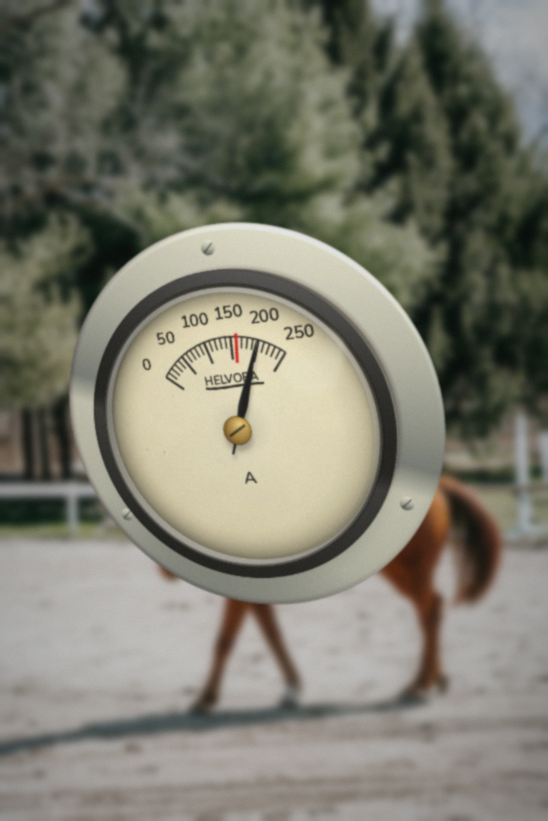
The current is value=200 unit=A
